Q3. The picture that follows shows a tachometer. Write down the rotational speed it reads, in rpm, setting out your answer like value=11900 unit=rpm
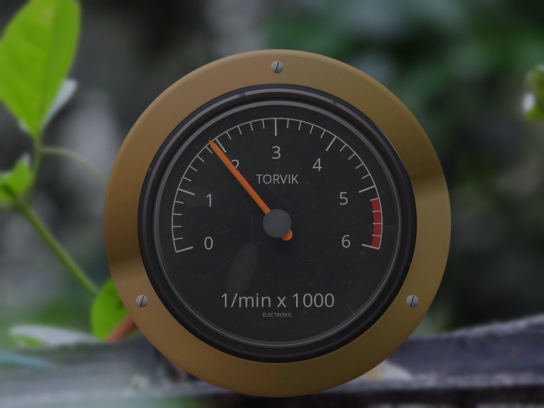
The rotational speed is value=1900 unit=rpm
